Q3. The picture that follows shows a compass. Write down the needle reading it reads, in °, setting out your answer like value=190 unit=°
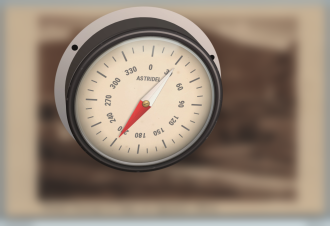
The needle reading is value=210 unit=°
